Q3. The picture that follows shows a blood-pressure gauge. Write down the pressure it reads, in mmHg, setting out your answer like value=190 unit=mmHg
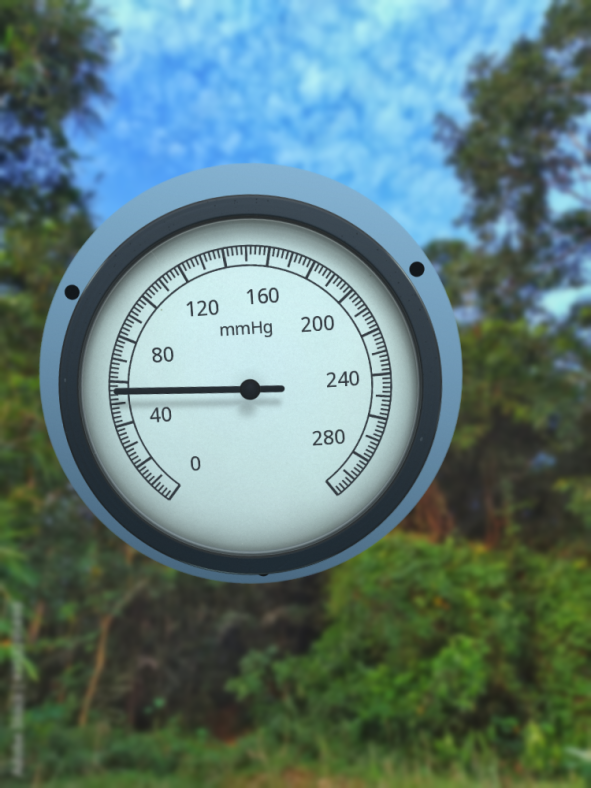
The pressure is value=56 unit=mmHg
